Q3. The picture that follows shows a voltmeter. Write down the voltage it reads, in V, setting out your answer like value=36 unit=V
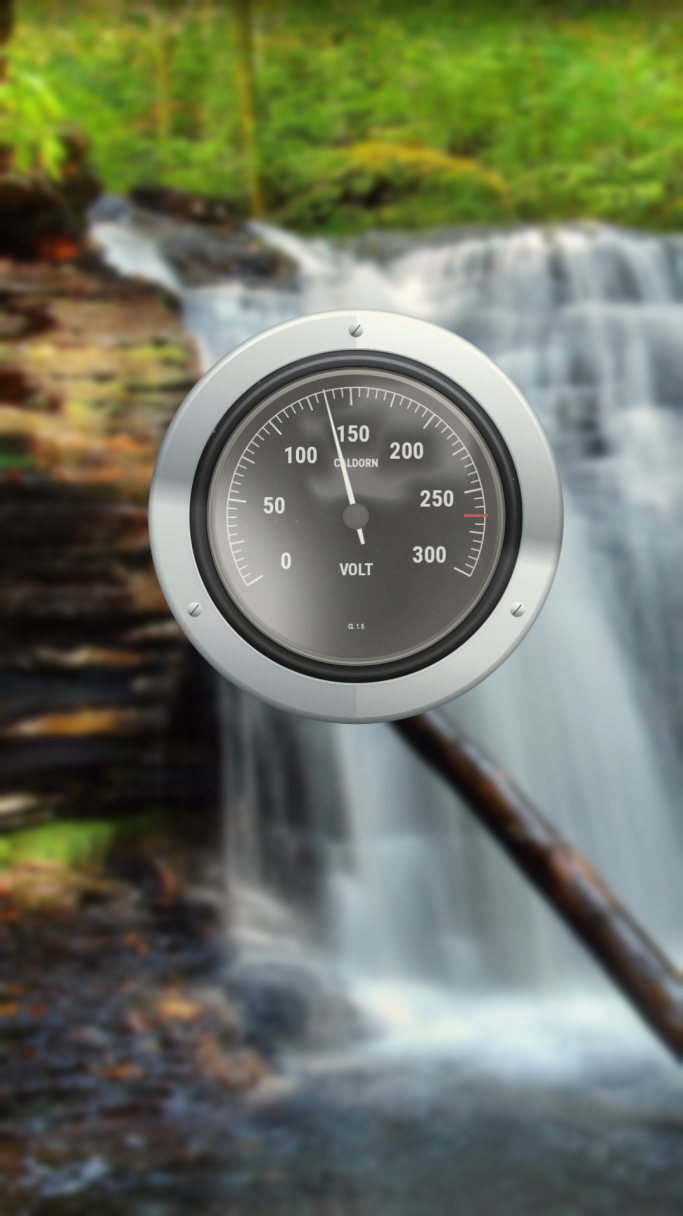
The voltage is value=135 unit=V
